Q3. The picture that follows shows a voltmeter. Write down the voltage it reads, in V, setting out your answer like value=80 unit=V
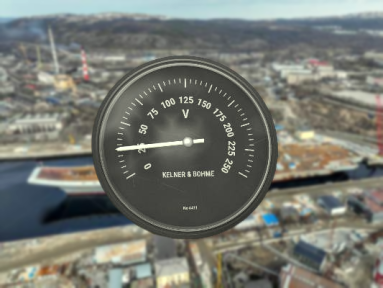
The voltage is value=25 unit=V
